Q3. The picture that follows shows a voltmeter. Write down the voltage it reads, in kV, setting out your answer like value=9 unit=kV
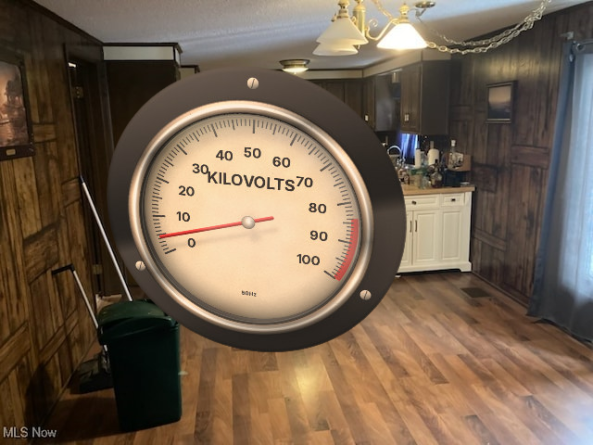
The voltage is value=5 unit=kV
